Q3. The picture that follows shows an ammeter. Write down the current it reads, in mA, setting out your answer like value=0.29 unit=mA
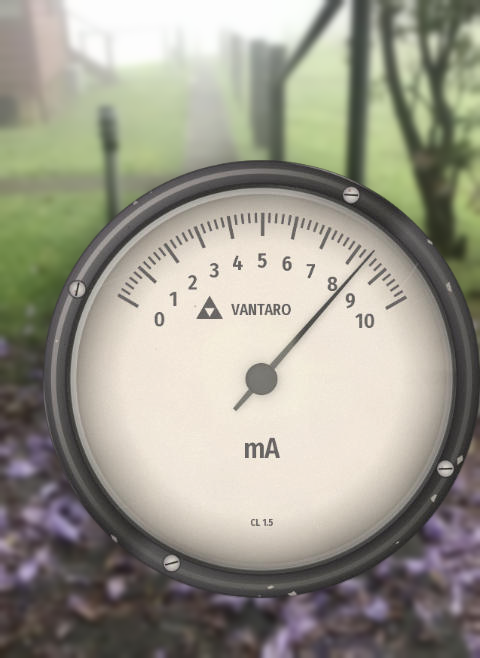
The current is value=8.4 unit=mA
